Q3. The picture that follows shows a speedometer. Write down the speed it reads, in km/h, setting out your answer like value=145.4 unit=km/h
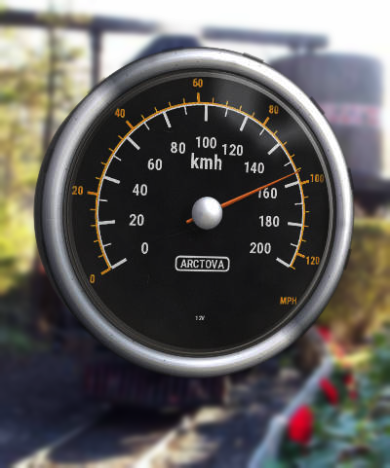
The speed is value=155 unit=km/h
